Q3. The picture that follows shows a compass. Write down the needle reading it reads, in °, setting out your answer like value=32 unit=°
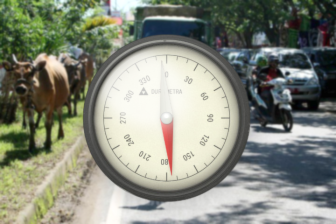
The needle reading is value=175 unit=°
